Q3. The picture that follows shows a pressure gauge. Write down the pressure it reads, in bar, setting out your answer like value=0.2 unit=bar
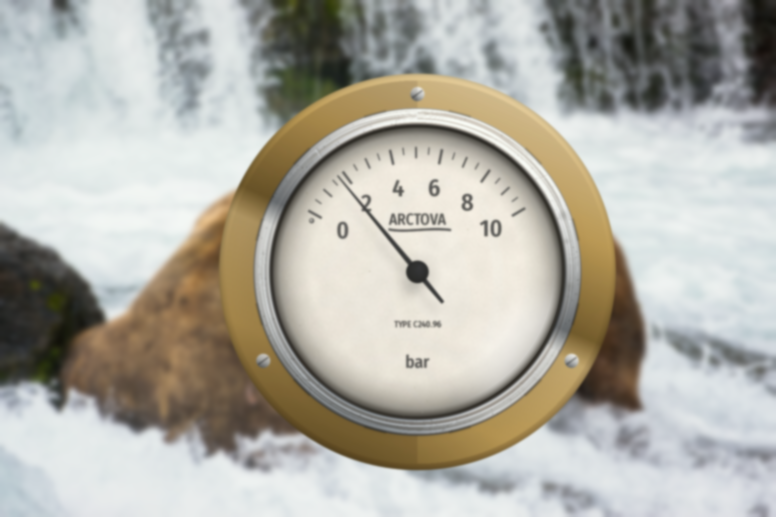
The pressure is value=1.75 unit=bar
